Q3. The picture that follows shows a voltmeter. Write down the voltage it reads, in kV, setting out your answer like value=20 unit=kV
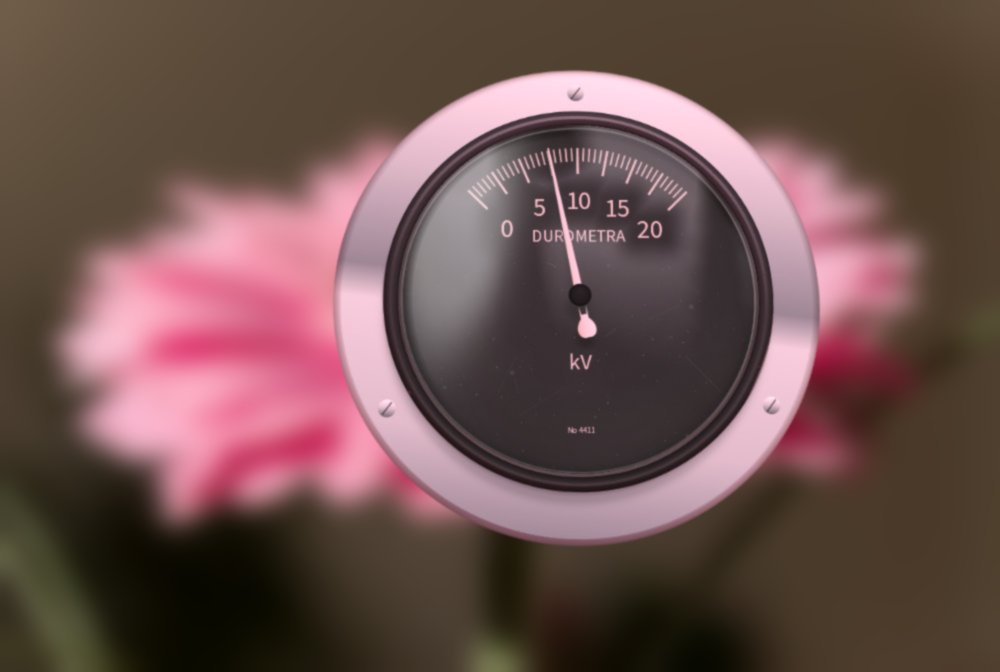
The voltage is value=7.5 unit=kV
